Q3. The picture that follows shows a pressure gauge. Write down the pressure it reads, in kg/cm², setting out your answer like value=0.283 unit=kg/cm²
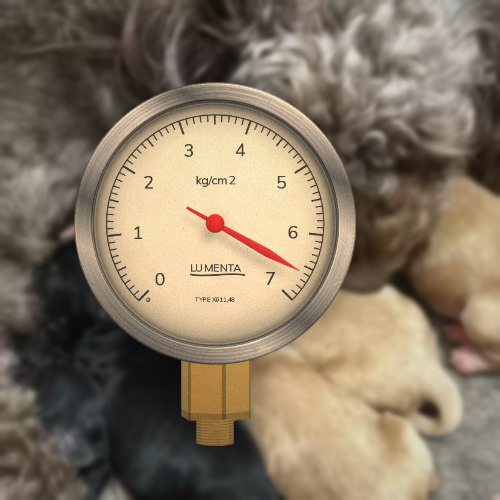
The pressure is value=6.6 unit=kg/cm²
